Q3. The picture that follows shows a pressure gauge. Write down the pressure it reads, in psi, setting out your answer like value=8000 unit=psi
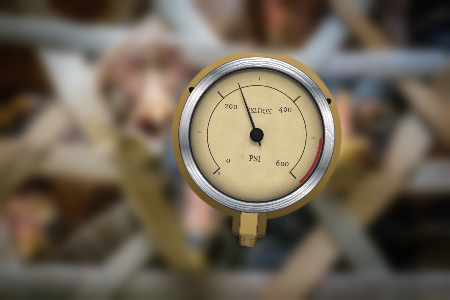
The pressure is value=250 unit=psi
